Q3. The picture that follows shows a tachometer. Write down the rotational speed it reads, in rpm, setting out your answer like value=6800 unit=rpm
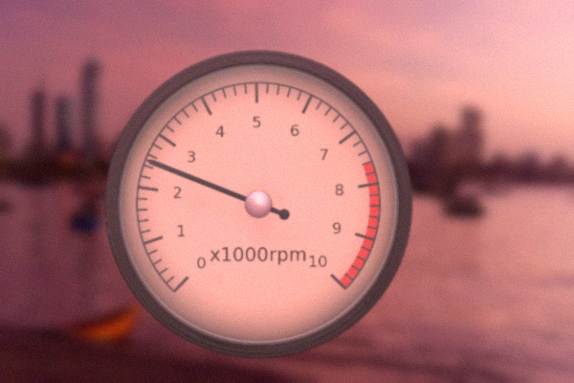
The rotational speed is value=2500 unit=rpm
